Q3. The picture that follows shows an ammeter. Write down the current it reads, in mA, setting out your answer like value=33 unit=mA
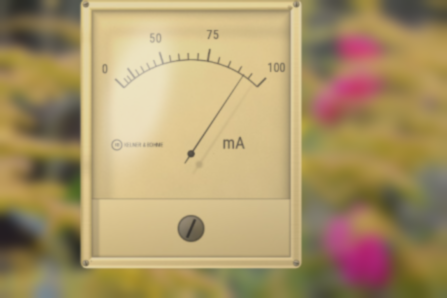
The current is value=92.5 unit=mA
